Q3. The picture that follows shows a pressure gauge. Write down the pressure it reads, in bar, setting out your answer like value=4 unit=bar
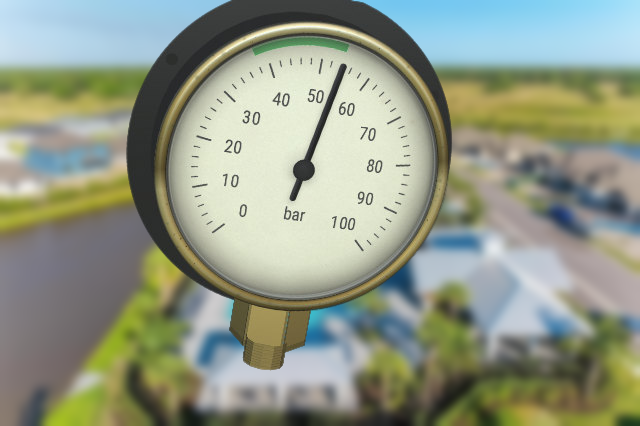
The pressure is value=54 unit=bar
